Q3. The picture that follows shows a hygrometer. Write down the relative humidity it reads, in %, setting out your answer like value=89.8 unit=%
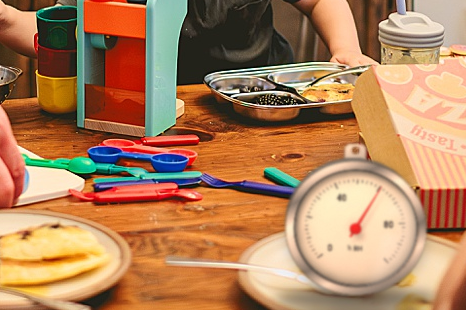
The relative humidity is value=60 unit=%
